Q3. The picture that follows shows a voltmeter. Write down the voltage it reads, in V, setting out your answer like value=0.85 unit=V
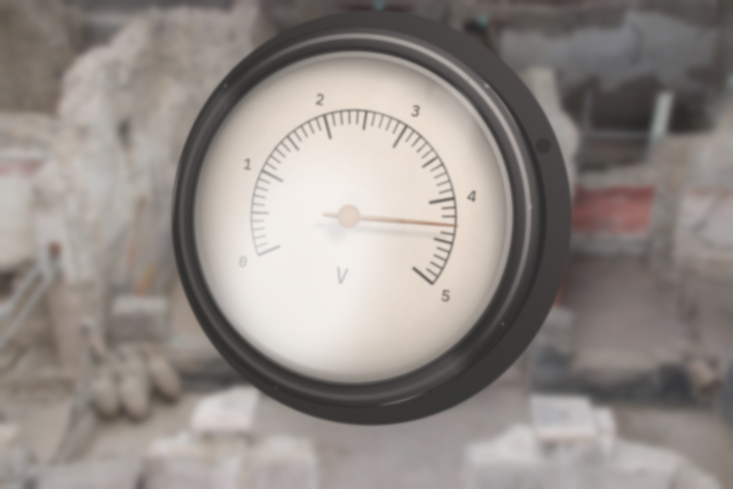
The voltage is value=4.3 unit=V
